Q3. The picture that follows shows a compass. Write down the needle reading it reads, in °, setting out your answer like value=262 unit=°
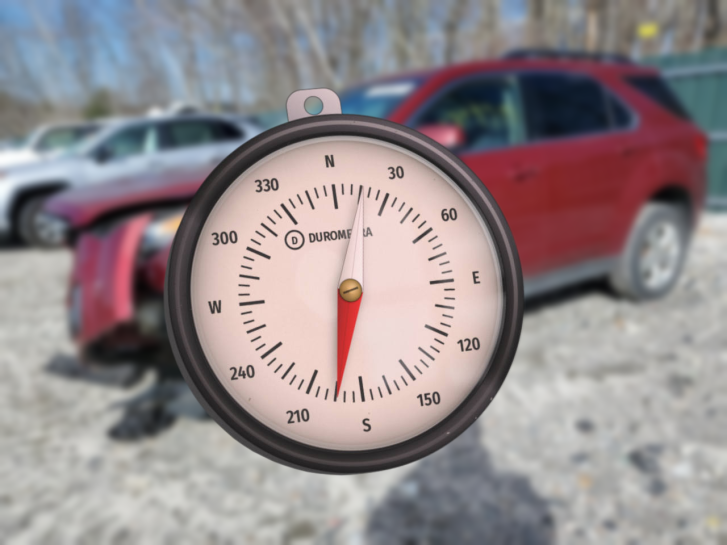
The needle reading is value=195 unit=°
